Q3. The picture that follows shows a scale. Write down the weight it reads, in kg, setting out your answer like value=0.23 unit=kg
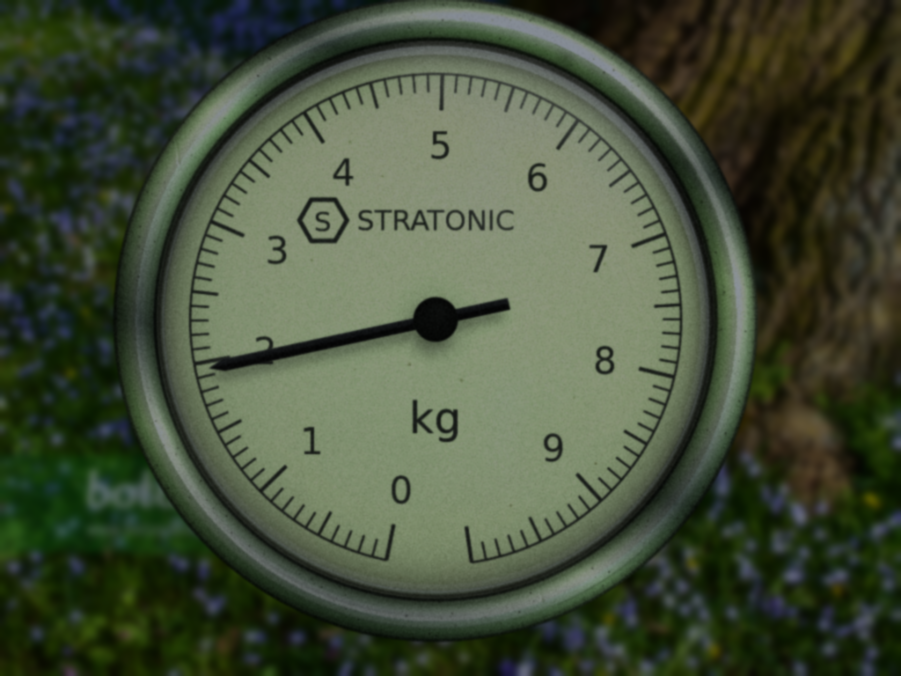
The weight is value=1.95 unit=kg
